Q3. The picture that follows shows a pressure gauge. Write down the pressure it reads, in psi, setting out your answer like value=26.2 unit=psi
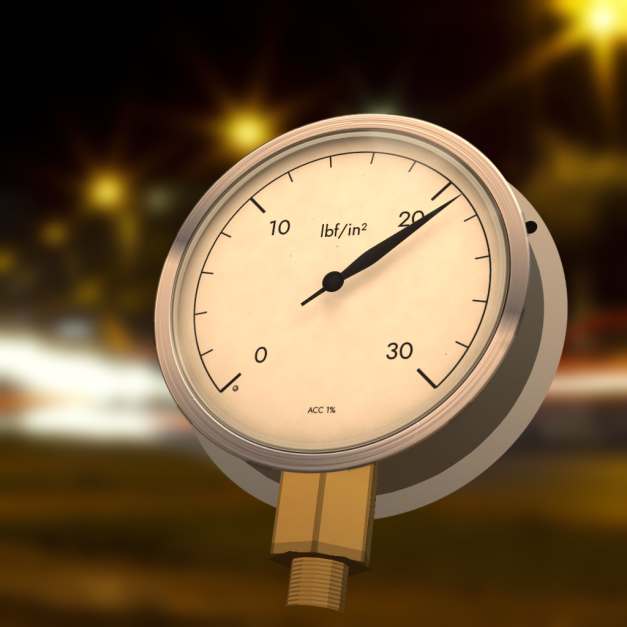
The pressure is value=21 unit=psi
